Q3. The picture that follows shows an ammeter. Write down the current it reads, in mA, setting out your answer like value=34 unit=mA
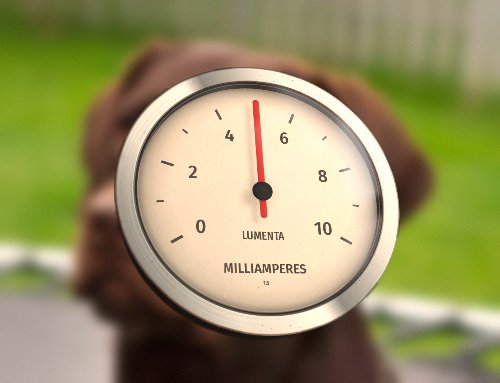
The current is value=5 unit=mA
